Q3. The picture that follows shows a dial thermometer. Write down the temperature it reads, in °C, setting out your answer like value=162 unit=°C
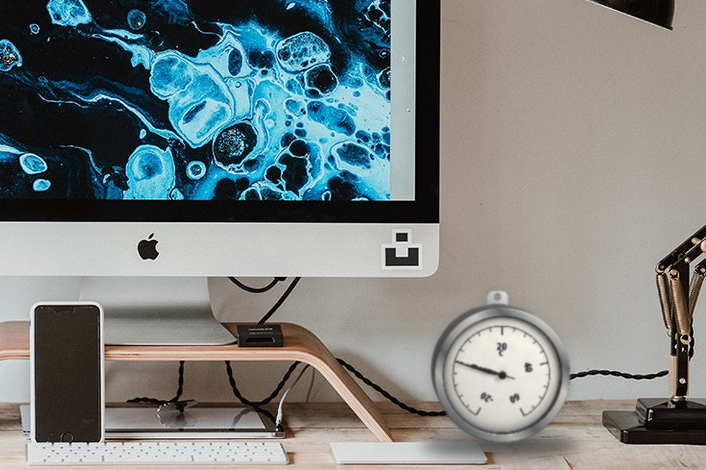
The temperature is value=0 unit=°C
